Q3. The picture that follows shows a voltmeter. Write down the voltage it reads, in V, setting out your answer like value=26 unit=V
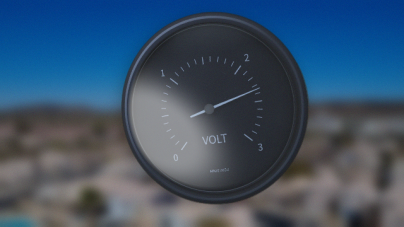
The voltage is value=2.35 unit=V
